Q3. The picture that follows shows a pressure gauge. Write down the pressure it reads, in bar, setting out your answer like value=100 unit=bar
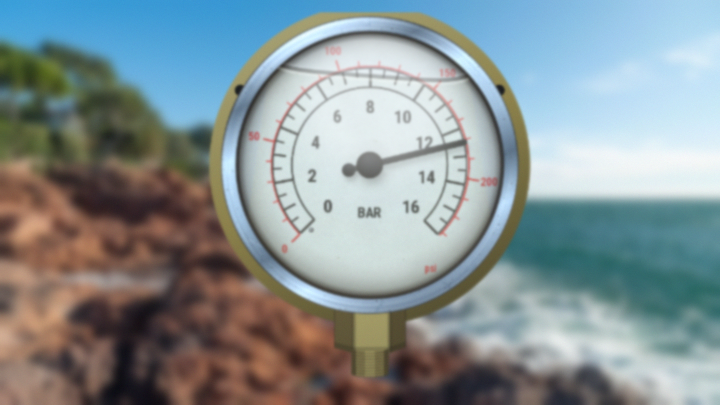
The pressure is value=12.5 unit=bar
